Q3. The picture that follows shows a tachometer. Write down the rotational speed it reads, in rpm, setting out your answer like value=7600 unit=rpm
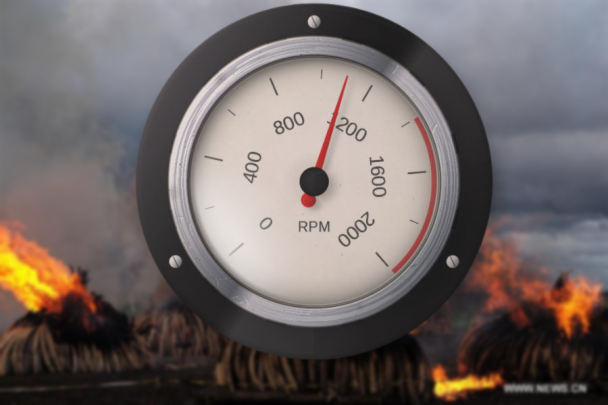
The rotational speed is value=1100 unit=rpm
